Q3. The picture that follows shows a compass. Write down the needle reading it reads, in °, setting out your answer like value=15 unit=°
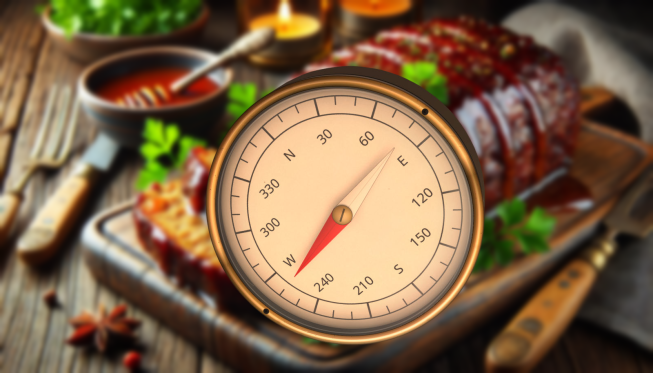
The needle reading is value=260 unit=°
